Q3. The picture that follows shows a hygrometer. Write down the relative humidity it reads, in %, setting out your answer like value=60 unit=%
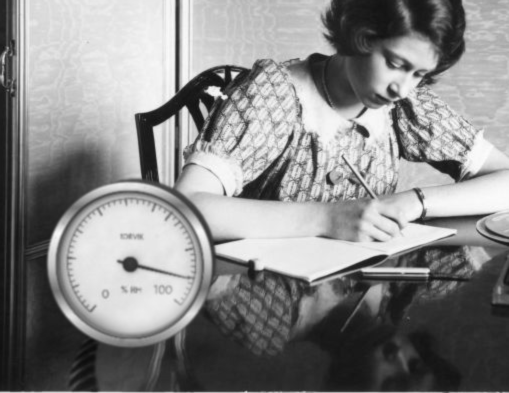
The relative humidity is value=90 unit=%
